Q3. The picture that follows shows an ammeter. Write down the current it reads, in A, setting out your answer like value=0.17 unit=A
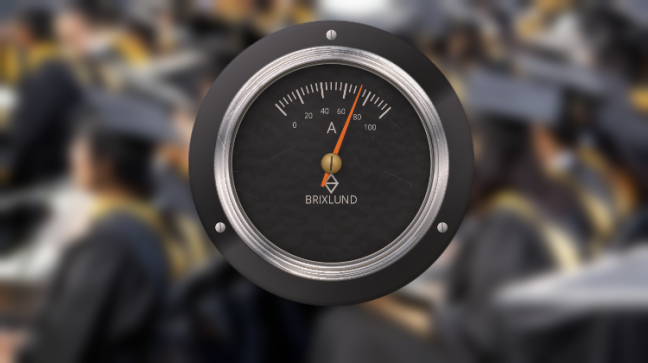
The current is value=72 unit=A
